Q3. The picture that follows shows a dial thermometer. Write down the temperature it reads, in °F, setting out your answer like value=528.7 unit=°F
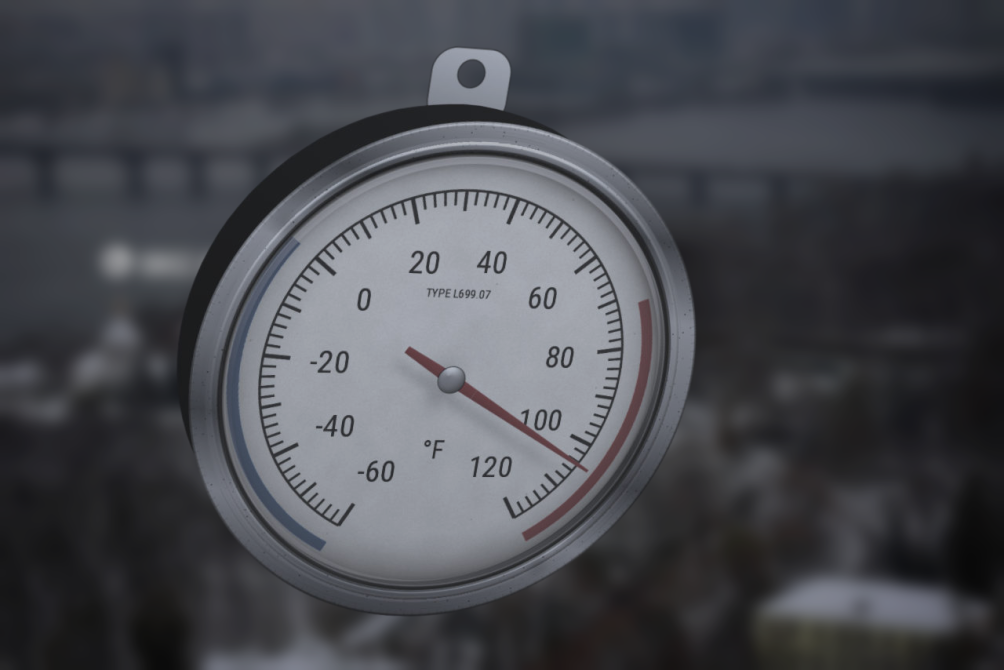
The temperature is value=104 unit=°F
